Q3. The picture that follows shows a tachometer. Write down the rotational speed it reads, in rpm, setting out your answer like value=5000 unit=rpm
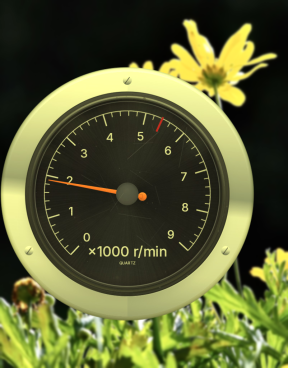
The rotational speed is value=1900 unit=rpm
